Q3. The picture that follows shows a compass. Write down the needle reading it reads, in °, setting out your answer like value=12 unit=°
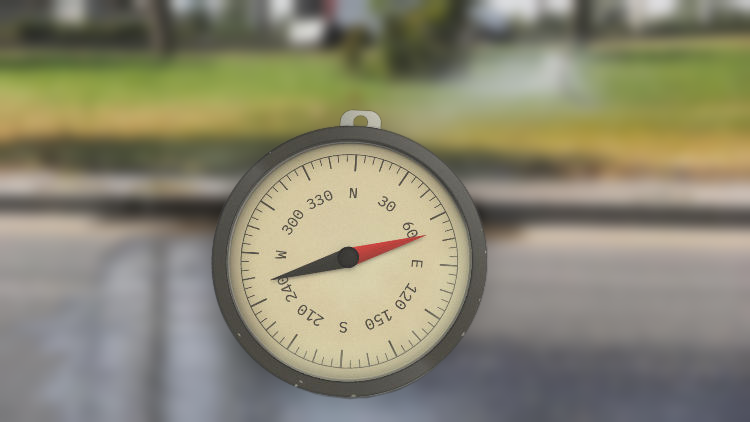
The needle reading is value=70 unit=°
